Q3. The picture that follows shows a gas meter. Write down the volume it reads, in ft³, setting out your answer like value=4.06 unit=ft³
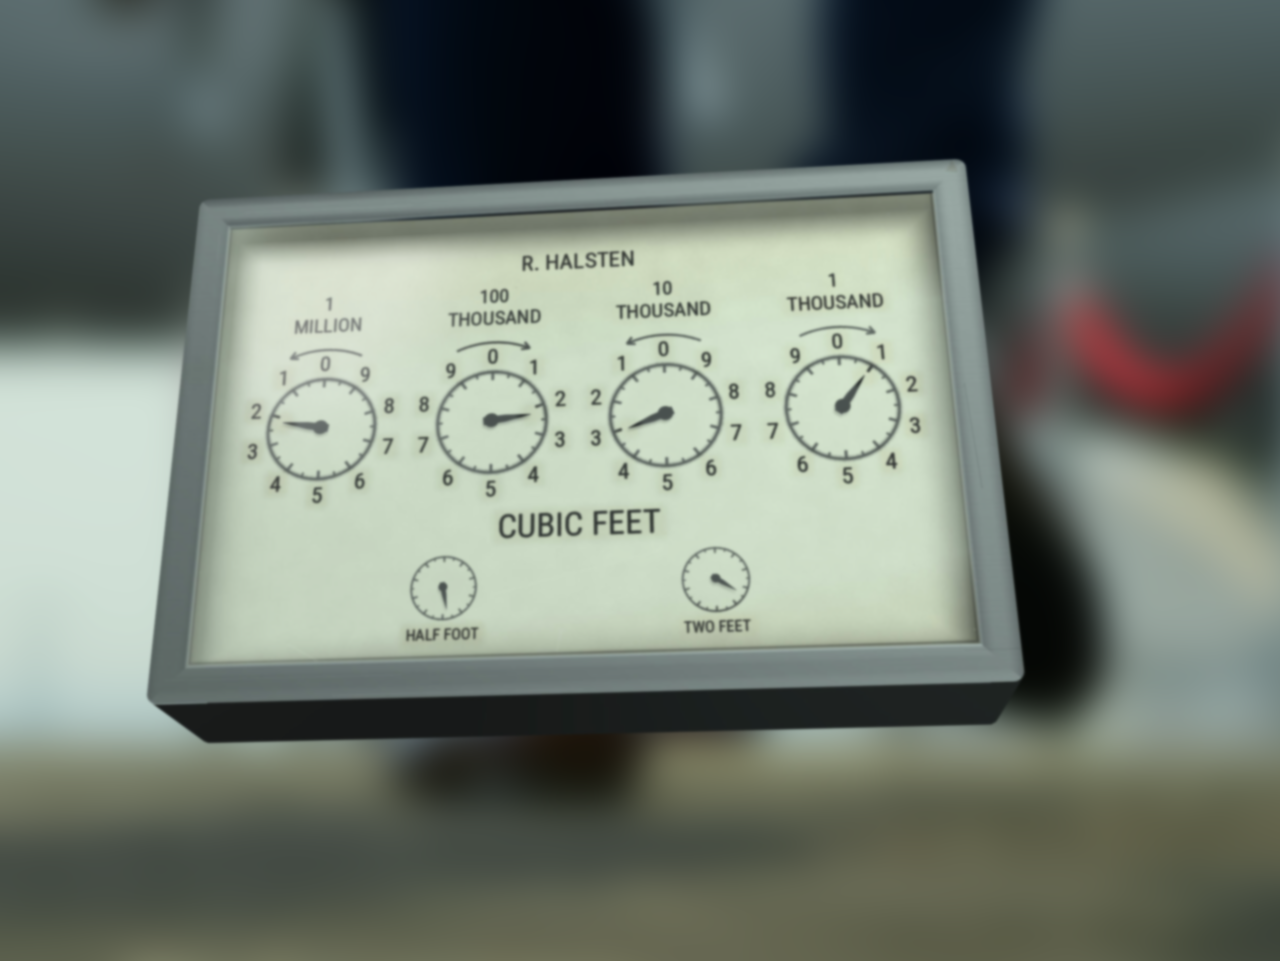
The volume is value=223100 unit=ft³
